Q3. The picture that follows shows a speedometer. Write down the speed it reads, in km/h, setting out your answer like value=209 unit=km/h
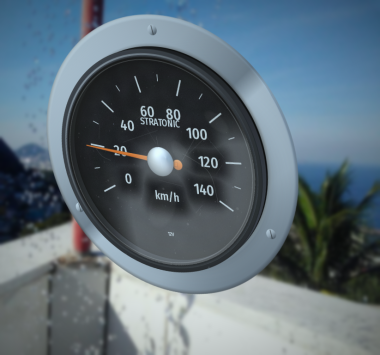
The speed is value=20 unit=km/h
